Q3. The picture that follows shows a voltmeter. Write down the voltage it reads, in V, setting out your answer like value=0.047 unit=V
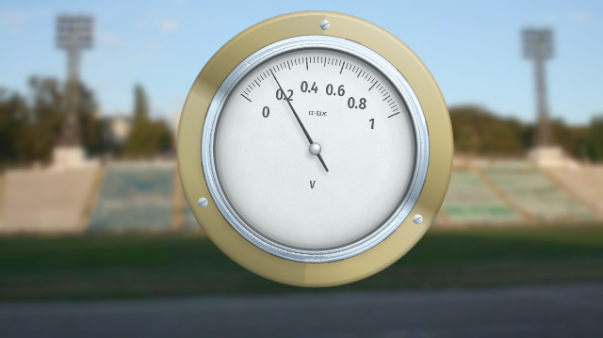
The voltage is value=0.2 unit=V
